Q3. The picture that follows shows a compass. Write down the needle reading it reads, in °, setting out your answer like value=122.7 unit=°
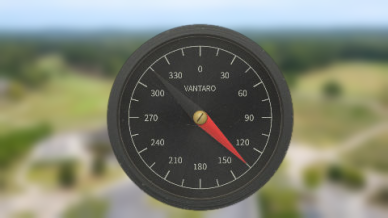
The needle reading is value=135 unit=°
